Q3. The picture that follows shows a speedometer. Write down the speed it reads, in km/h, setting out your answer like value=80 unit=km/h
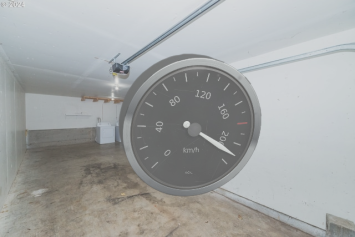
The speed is value=210 unit=km/h
